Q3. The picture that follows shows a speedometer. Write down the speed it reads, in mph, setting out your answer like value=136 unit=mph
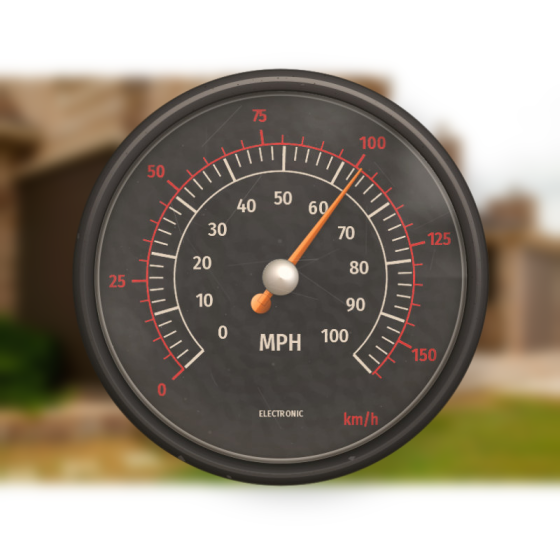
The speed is value=63 unit=mph
